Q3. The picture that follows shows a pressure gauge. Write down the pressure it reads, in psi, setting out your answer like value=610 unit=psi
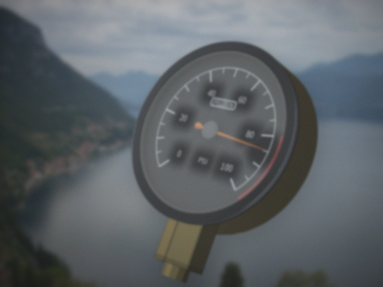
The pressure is value=85 unit=psi
